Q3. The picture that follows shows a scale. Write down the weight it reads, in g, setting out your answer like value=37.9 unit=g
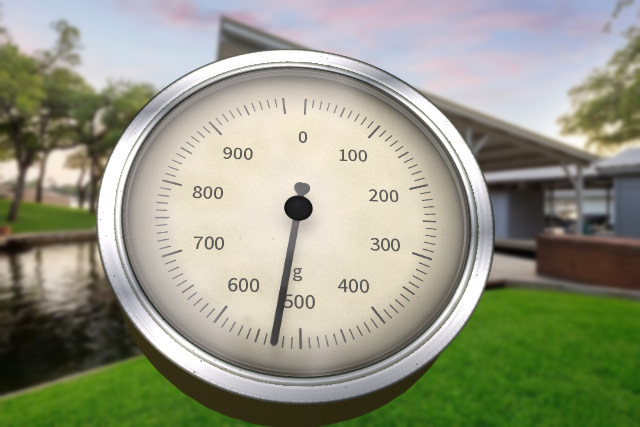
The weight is value=530 unit=g
